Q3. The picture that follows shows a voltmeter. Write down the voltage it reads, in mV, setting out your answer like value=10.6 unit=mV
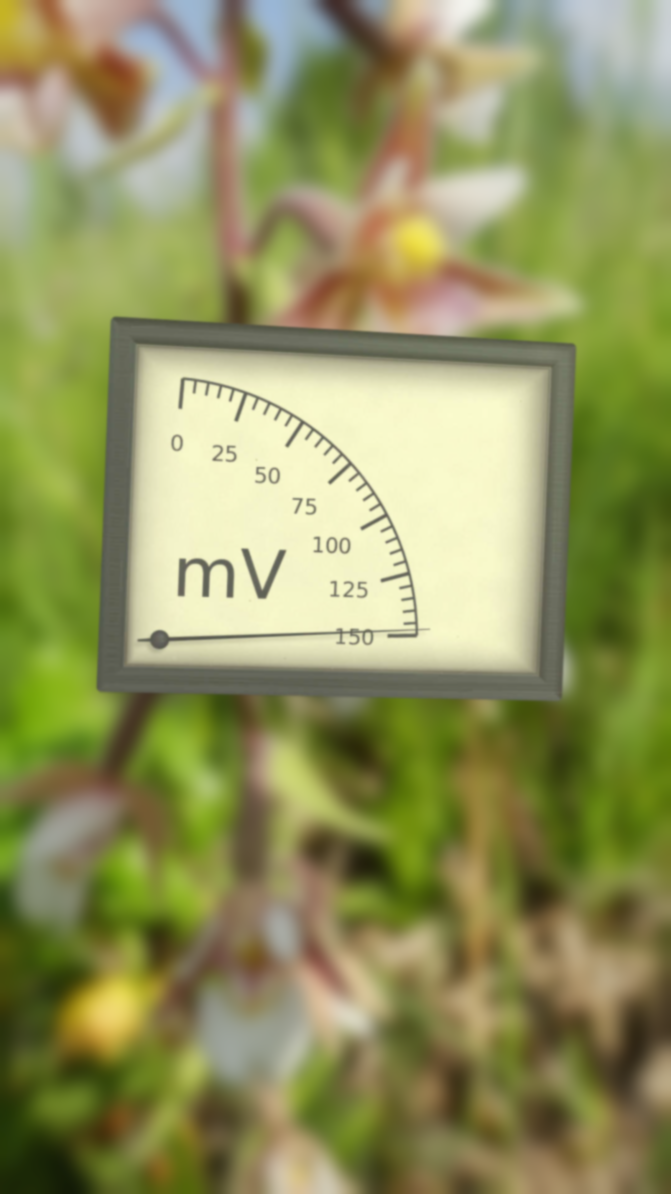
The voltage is value=147.5 unit=mV
